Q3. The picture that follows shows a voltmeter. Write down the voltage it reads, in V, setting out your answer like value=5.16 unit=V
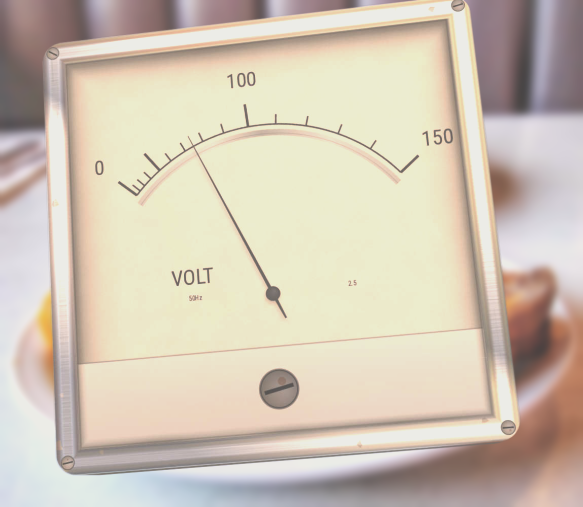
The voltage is value=75 unit=V
